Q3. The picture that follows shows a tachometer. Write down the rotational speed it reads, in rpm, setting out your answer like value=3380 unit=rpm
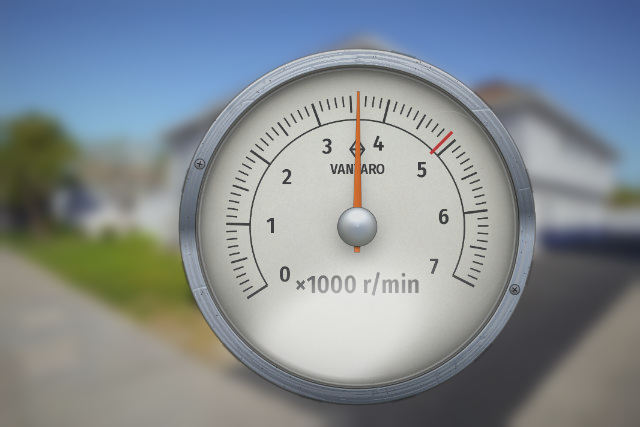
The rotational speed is value=3600 unit=rpm
